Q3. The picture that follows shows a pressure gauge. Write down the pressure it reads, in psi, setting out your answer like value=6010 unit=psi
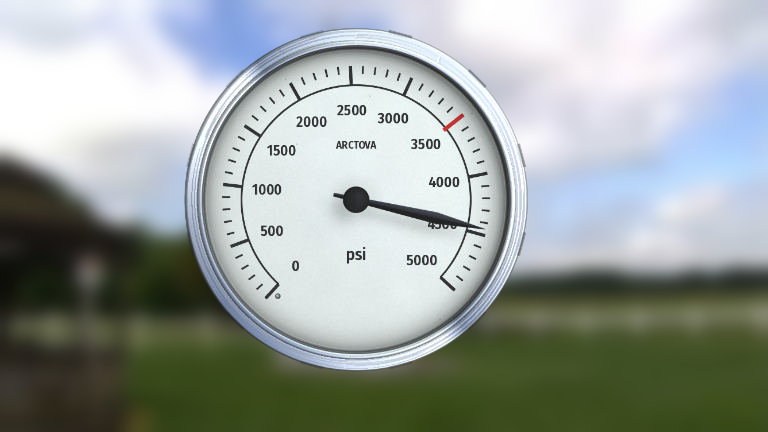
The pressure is value=4450 unit=psi
